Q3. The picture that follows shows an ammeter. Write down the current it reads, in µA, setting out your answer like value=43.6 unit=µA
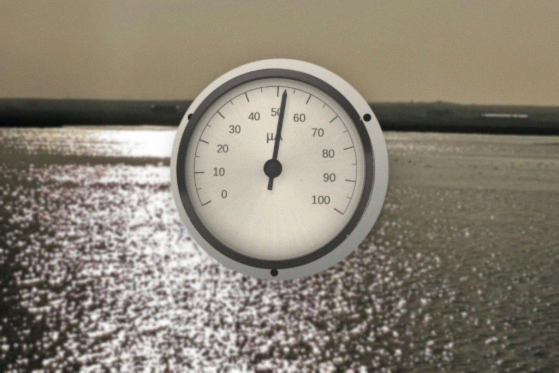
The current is value=52.5 unit=µA
